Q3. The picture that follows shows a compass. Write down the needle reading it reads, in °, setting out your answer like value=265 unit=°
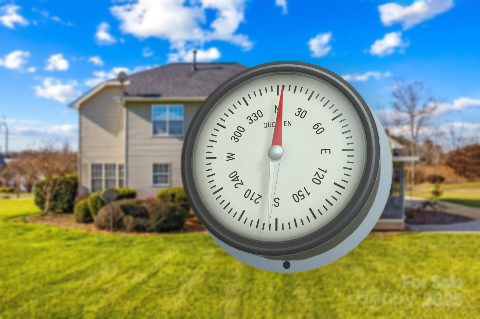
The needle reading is value=5 unit=°
